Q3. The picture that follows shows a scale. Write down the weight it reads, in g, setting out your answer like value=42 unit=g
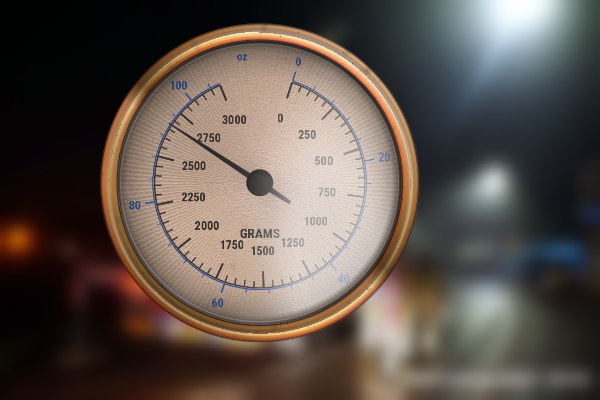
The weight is value=2675 unit=g
